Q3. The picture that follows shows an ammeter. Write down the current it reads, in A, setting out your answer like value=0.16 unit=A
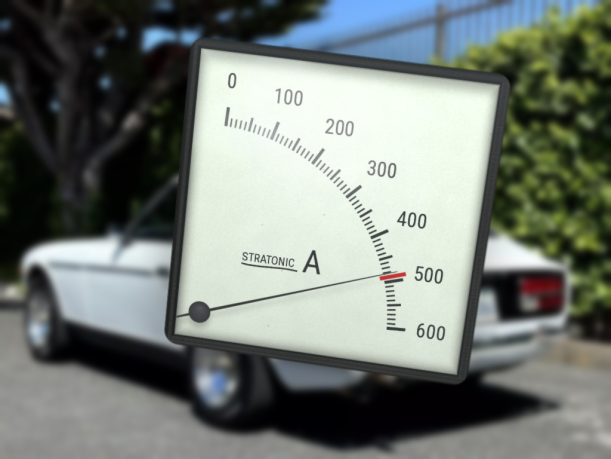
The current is value=480 unit=A
